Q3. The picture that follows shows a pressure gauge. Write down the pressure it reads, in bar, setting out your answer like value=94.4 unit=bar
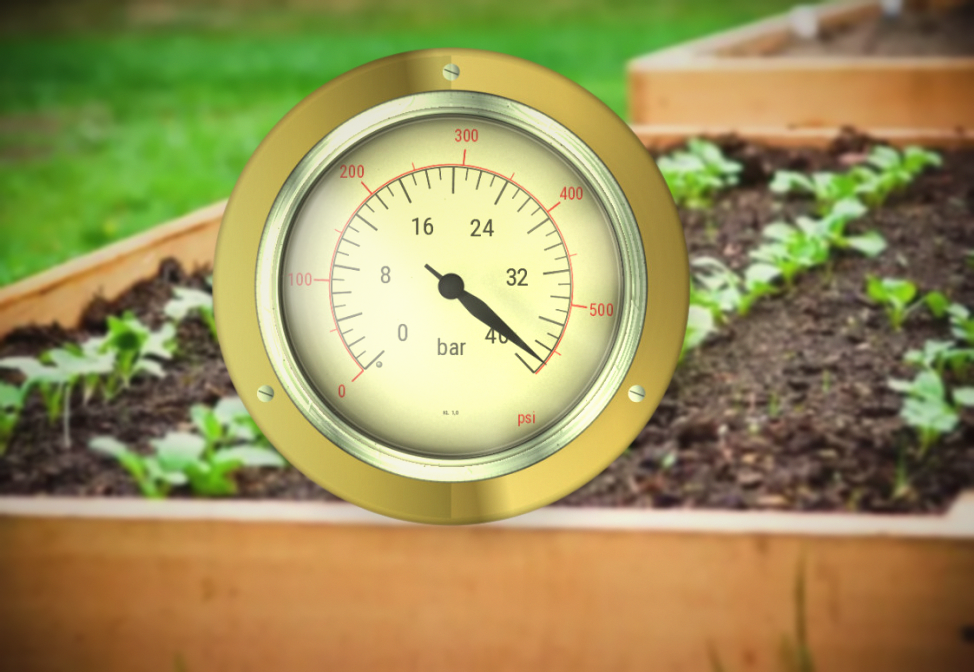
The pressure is value=39 unit=bar
